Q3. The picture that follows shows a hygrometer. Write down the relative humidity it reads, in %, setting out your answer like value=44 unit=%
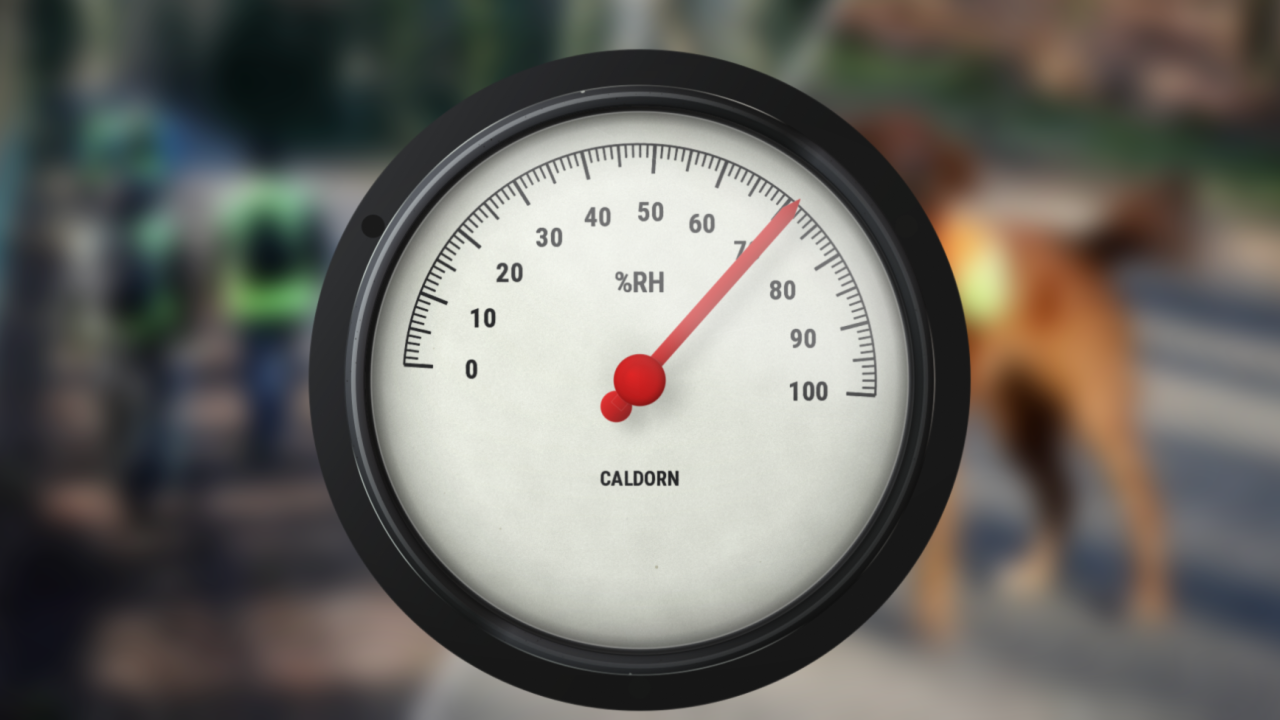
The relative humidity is value=71 unit=%
